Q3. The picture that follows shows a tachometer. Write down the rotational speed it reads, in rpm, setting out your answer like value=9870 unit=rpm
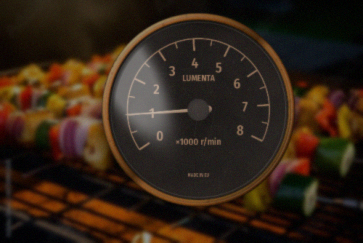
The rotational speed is value=1000 unit=rpm
